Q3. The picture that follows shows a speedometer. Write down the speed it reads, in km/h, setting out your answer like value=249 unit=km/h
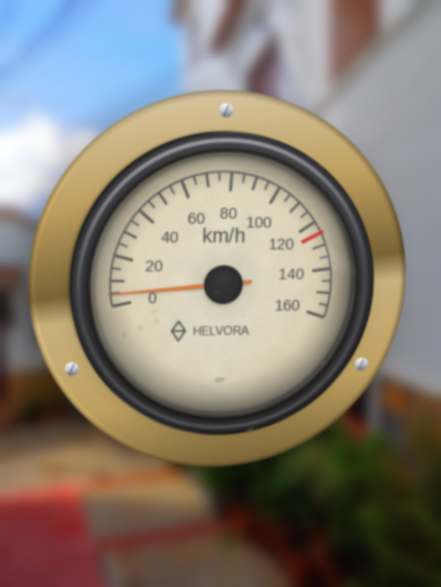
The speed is value=5 unit=km/h
